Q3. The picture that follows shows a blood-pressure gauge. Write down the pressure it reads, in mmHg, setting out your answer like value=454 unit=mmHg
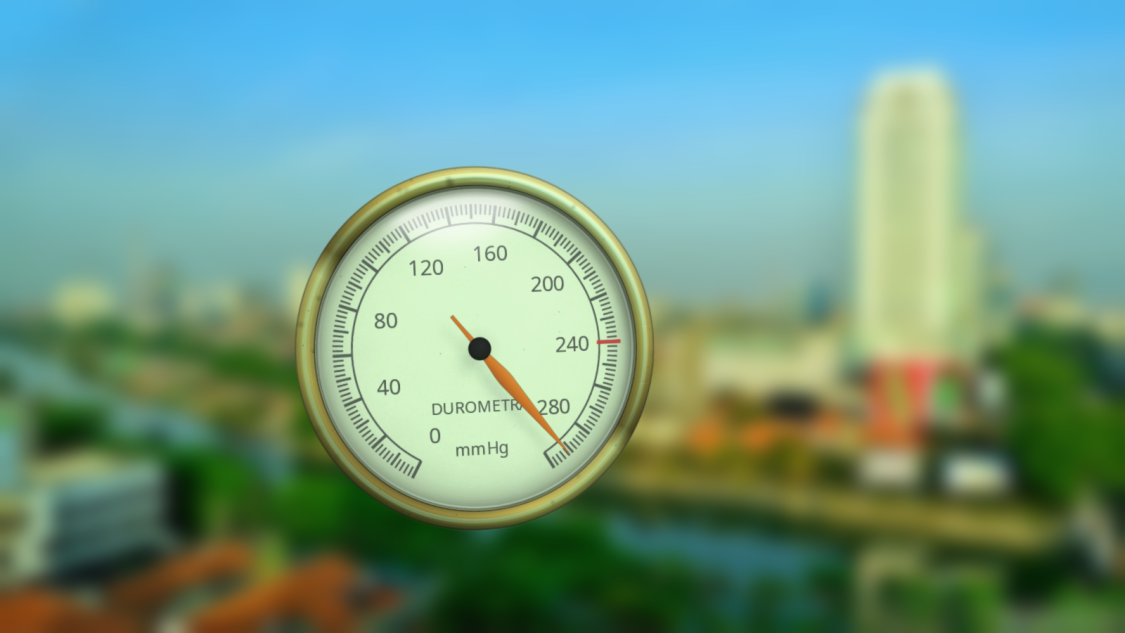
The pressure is value=292 unit=mmHg
